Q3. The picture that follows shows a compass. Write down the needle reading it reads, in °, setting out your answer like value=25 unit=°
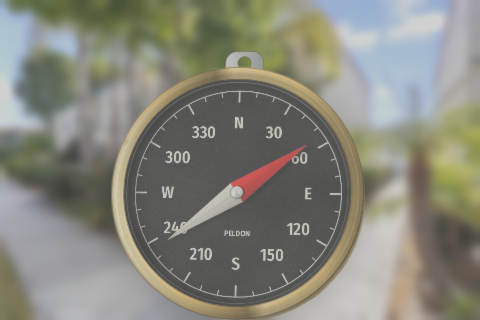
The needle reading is value=55 unit=°
